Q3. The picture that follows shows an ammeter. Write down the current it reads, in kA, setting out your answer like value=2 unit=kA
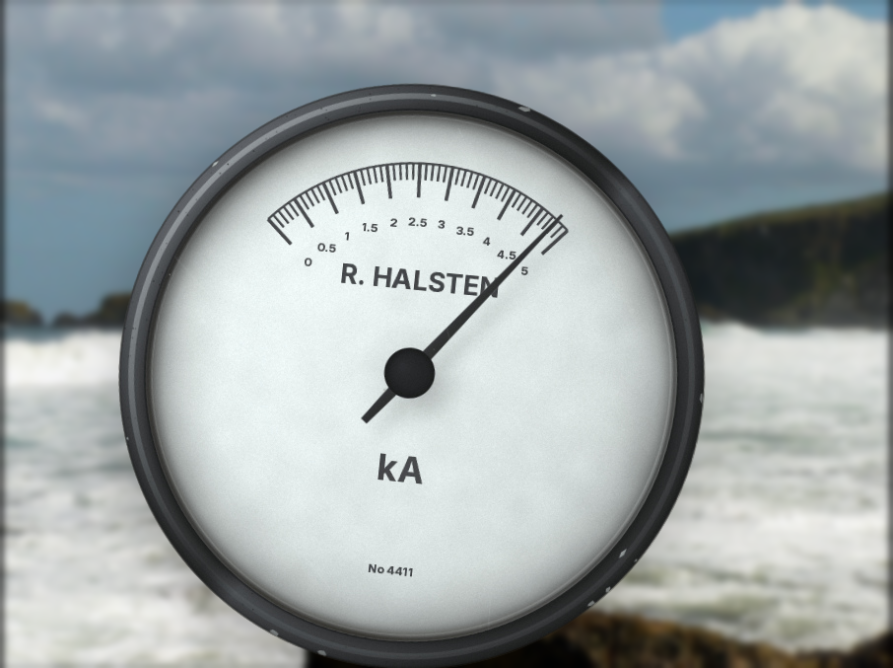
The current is value=4.8 unit=kA
